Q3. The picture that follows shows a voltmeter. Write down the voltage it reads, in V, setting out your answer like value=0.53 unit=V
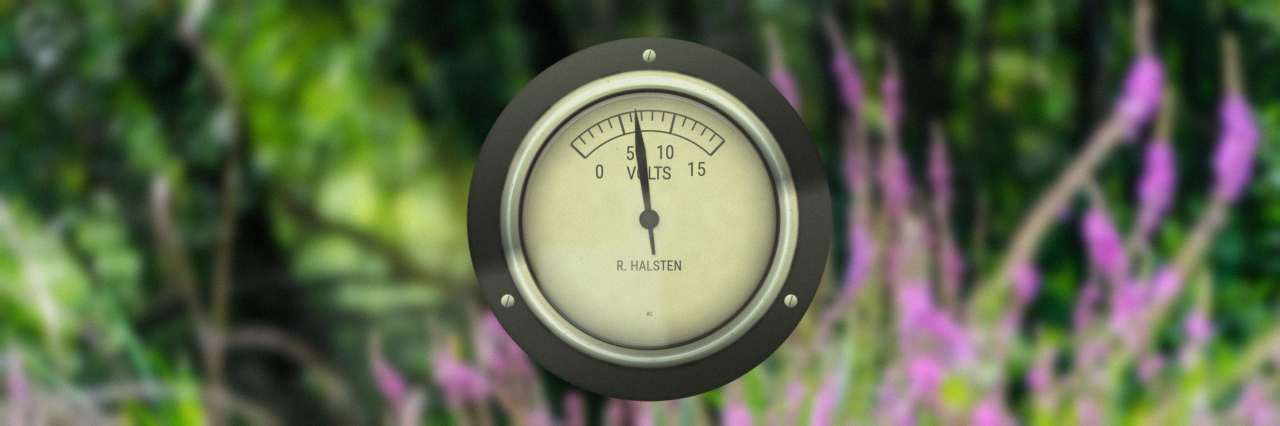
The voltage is value=6.5 unit=V
